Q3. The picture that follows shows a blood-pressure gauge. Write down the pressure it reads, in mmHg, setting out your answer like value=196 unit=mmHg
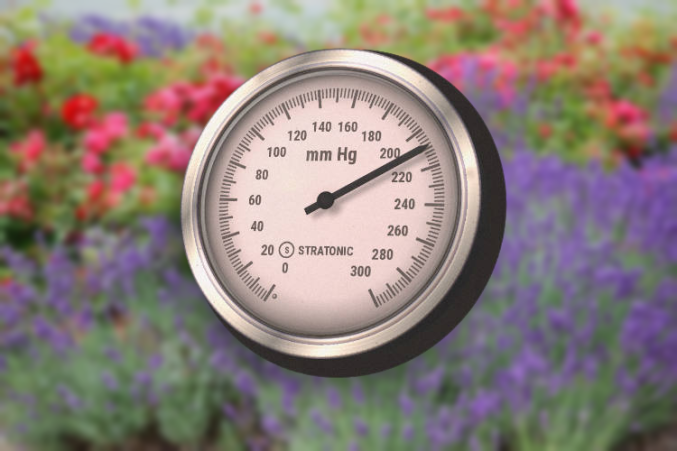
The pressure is value=210 unit=mmHg
